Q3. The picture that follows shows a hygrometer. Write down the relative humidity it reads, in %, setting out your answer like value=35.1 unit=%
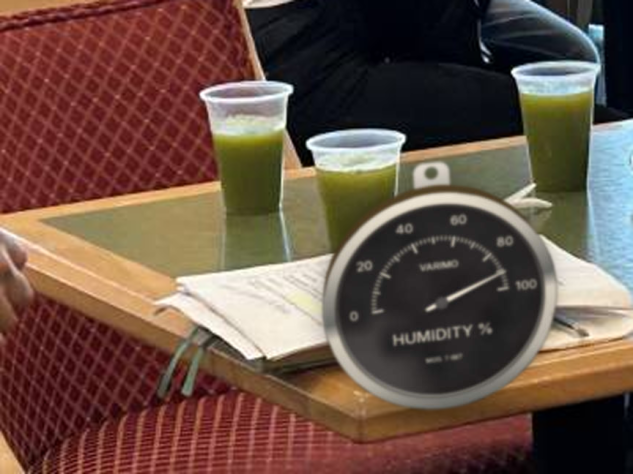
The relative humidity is value=90 unit=%
